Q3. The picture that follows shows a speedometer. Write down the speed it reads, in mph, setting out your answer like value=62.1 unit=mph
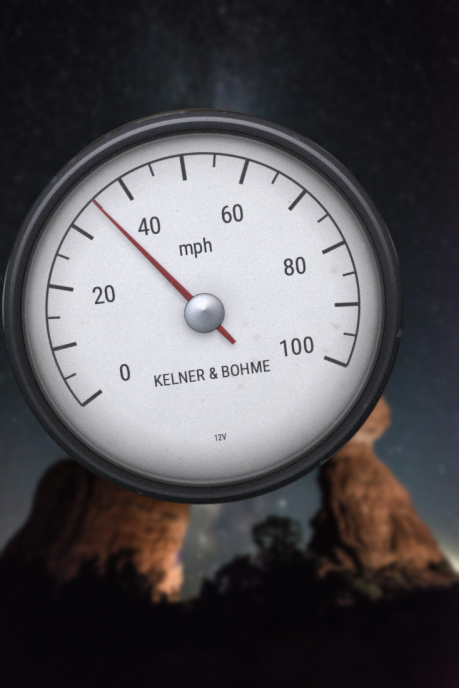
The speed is value=35 unit=mph
